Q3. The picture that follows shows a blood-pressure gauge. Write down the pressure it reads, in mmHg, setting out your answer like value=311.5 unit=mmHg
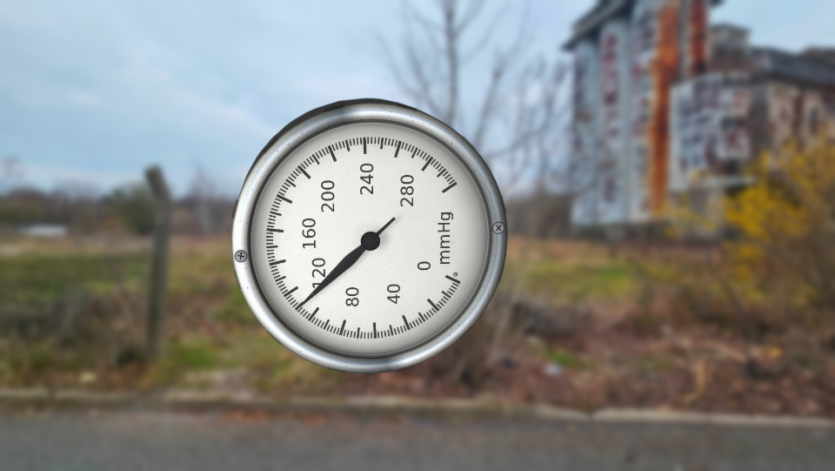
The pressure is value=110 unit=mmHg
